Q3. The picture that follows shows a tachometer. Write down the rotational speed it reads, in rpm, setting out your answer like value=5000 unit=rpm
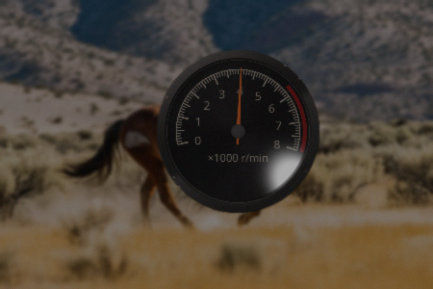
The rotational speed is value=4000 unit=rpm
